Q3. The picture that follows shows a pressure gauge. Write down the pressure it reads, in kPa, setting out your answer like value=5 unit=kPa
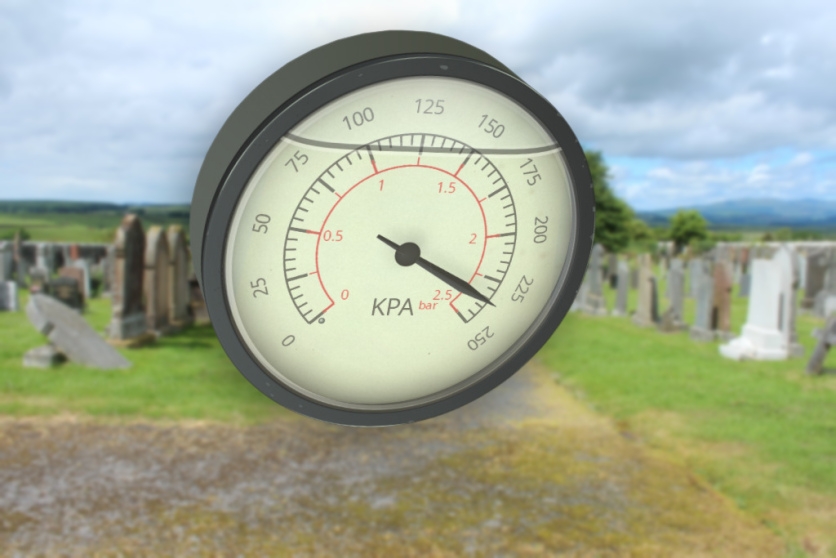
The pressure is value=235 unit=kPa
